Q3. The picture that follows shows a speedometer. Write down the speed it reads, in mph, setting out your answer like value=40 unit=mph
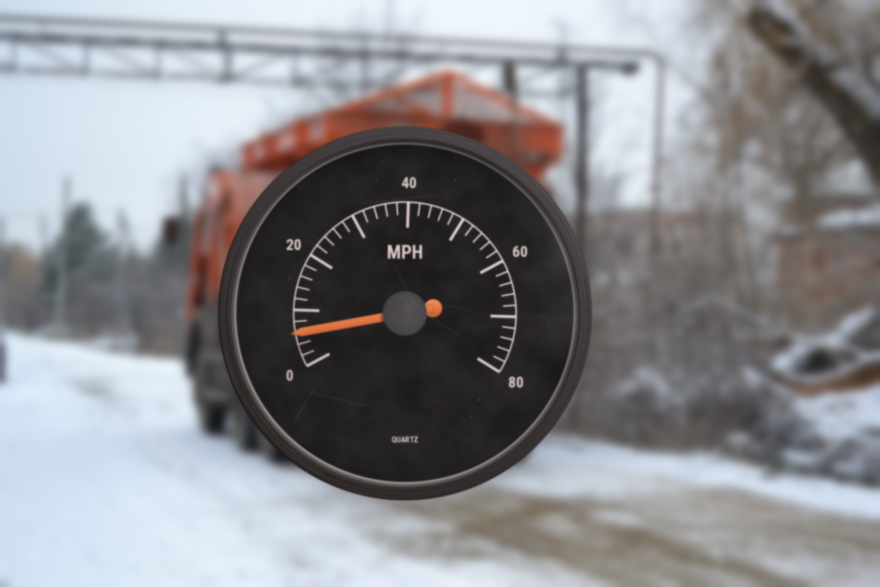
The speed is value=6 unit=mph
